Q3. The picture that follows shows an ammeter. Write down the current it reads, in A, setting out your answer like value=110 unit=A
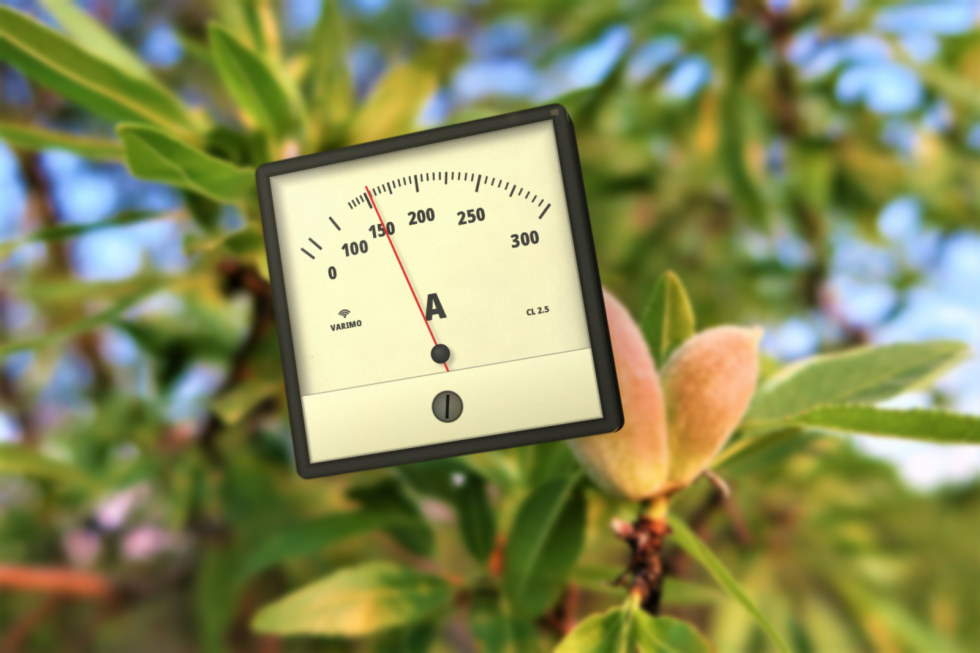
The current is value=155 unit=A
